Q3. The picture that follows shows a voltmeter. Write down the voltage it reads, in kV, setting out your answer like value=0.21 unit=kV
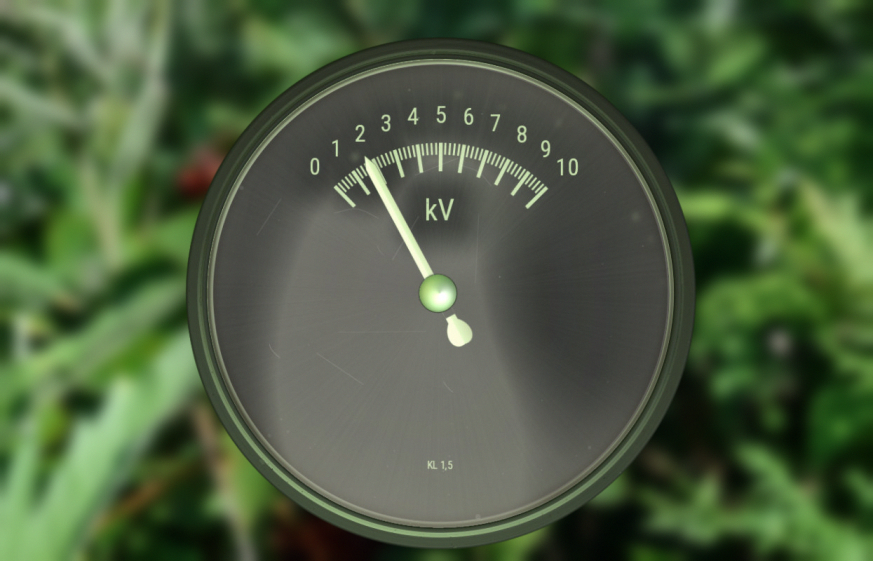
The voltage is value=1.8 unit=kV
